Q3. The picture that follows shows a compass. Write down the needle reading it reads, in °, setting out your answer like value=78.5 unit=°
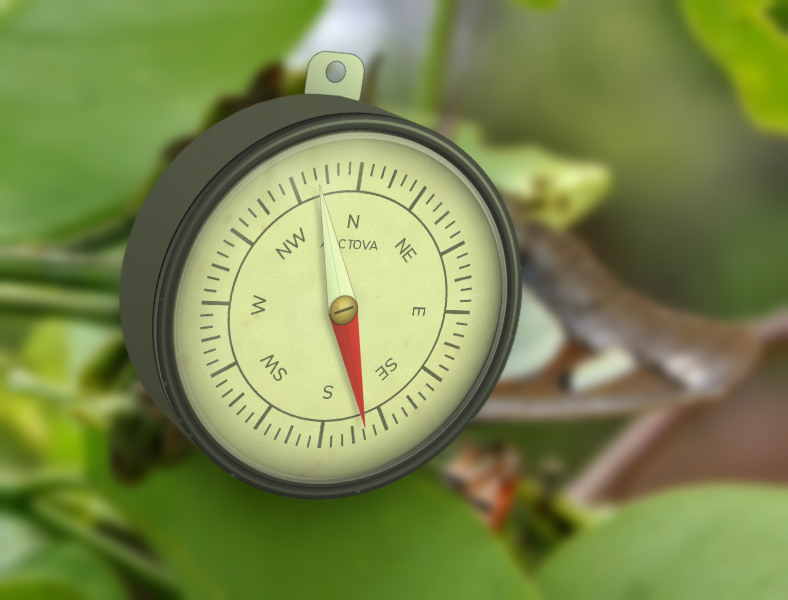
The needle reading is value=160 unit=°
